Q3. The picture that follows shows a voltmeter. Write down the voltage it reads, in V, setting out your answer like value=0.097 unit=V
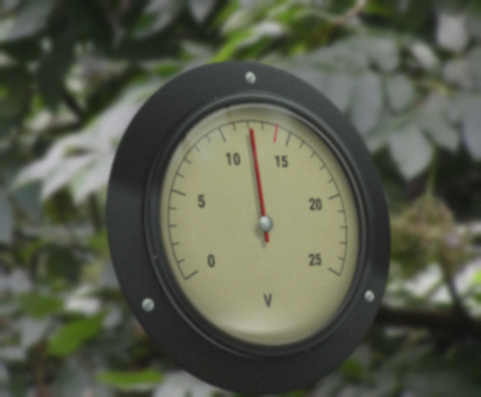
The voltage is value=12 unit=V
